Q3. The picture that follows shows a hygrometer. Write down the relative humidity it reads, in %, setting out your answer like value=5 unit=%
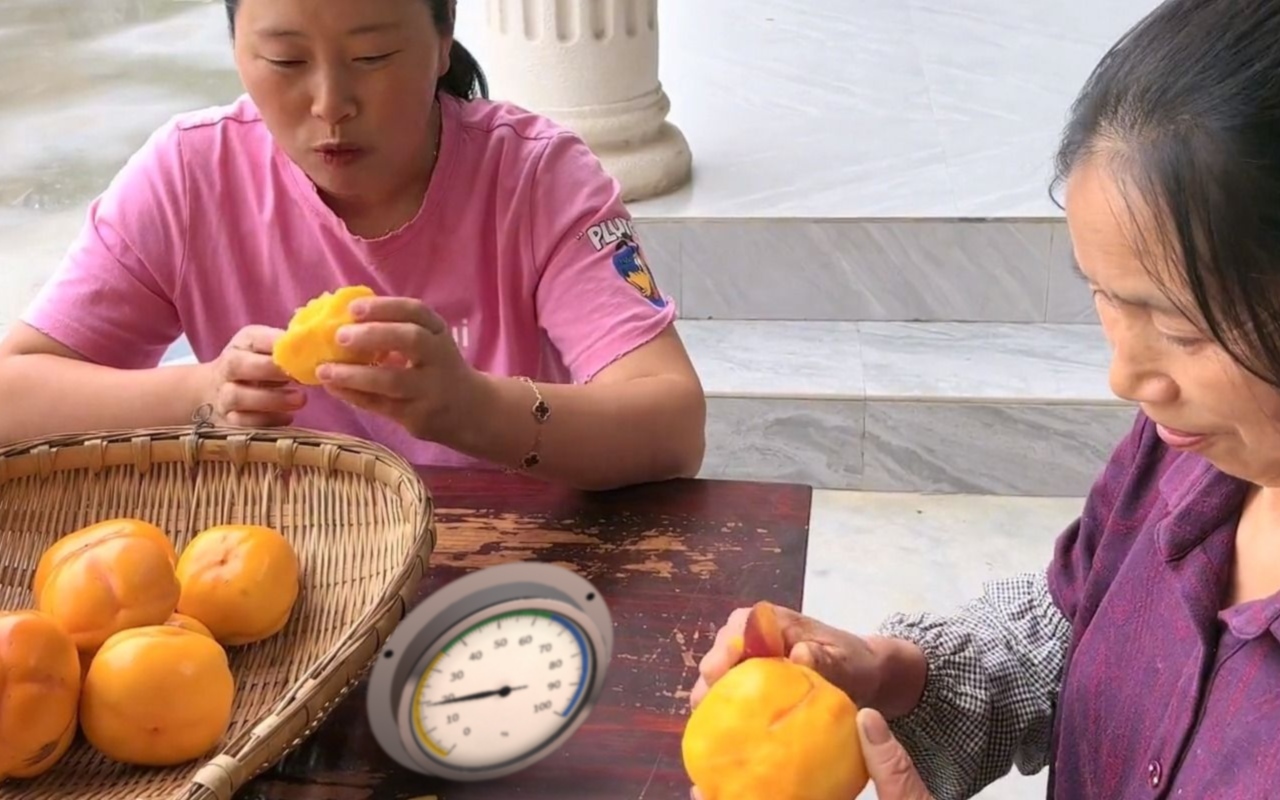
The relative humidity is value=20 unit=%
